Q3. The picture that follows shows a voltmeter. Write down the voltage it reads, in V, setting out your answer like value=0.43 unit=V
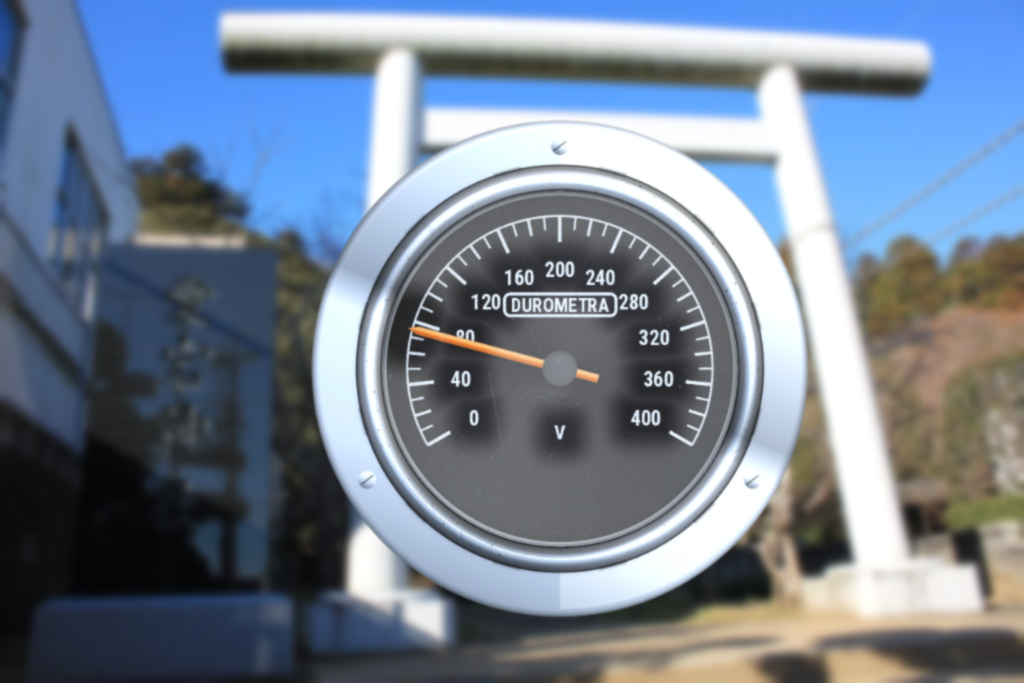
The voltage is value=75 unit=V
